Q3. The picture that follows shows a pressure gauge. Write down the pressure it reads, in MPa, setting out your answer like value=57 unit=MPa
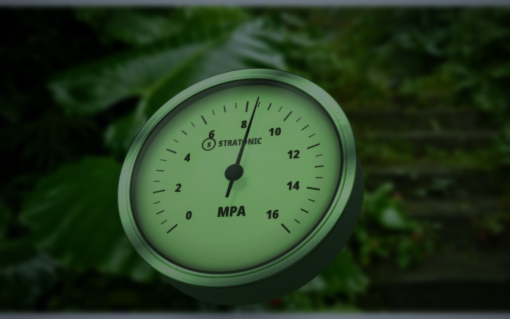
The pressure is value=8.5 unit=MPa
